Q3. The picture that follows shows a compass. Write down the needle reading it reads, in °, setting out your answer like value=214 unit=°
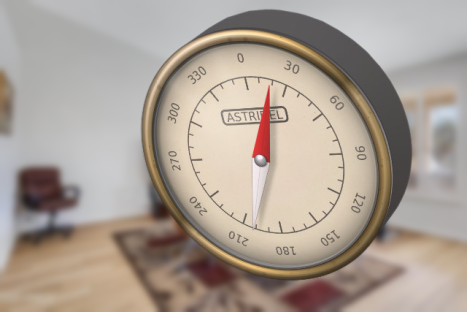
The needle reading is value=20 unit=°
